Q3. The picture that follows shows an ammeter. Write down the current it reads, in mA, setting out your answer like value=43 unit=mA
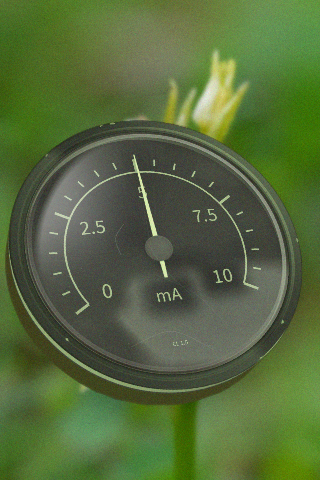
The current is value=5 unit=mA
